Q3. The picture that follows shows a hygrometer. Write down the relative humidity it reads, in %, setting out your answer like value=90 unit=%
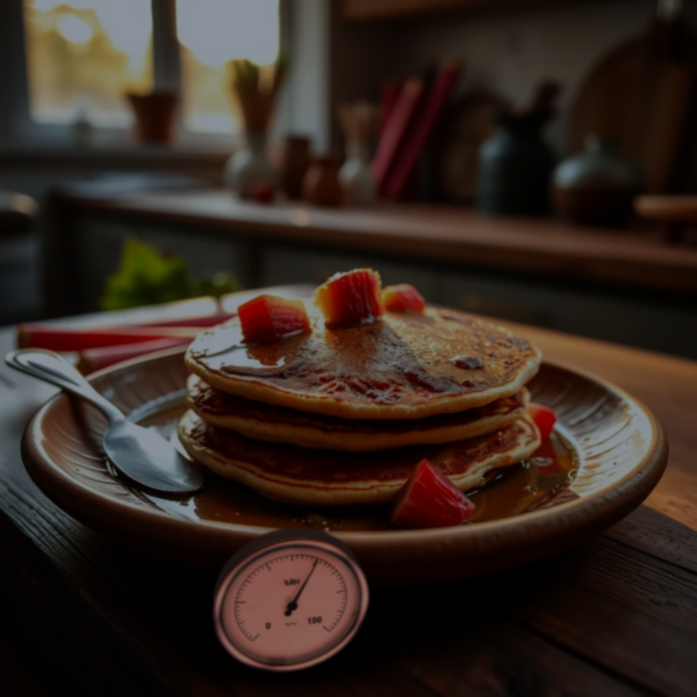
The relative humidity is value=60 unit=%
